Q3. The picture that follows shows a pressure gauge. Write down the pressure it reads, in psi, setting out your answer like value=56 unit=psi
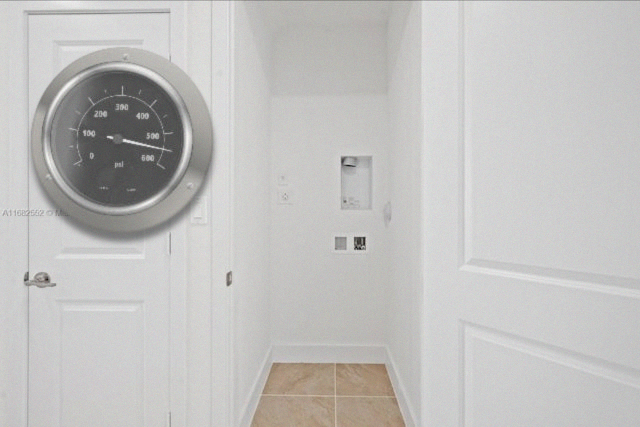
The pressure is value=550 unit=psi
